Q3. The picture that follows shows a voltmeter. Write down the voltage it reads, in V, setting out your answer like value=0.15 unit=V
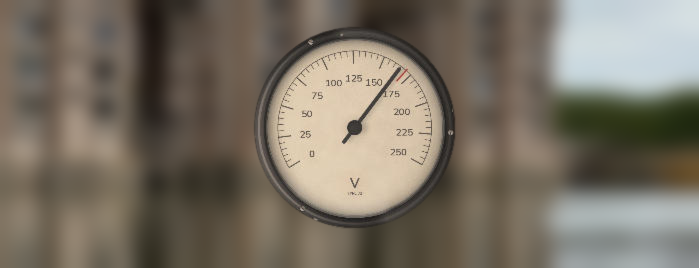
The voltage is value=165 unit=V
